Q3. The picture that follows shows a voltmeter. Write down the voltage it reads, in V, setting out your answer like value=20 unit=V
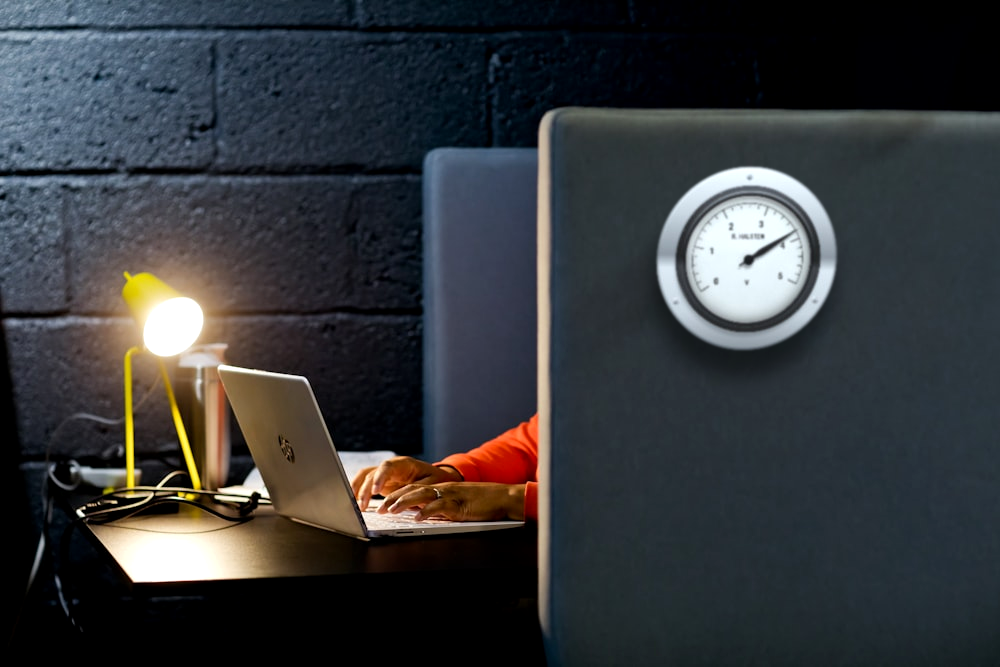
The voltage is value=3.8 unit=V
